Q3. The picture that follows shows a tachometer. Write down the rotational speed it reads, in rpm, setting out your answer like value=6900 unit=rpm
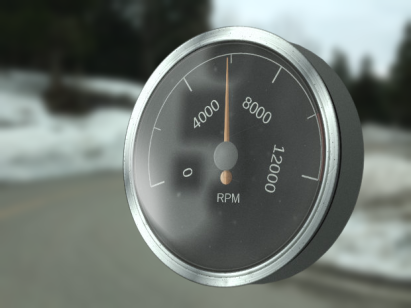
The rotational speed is value=6000 unit=rpm
